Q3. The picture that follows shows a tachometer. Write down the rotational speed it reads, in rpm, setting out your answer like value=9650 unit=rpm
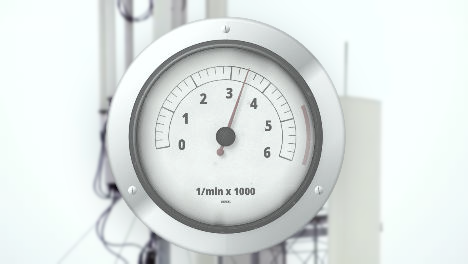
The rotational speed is value=3400 unit=rpm
